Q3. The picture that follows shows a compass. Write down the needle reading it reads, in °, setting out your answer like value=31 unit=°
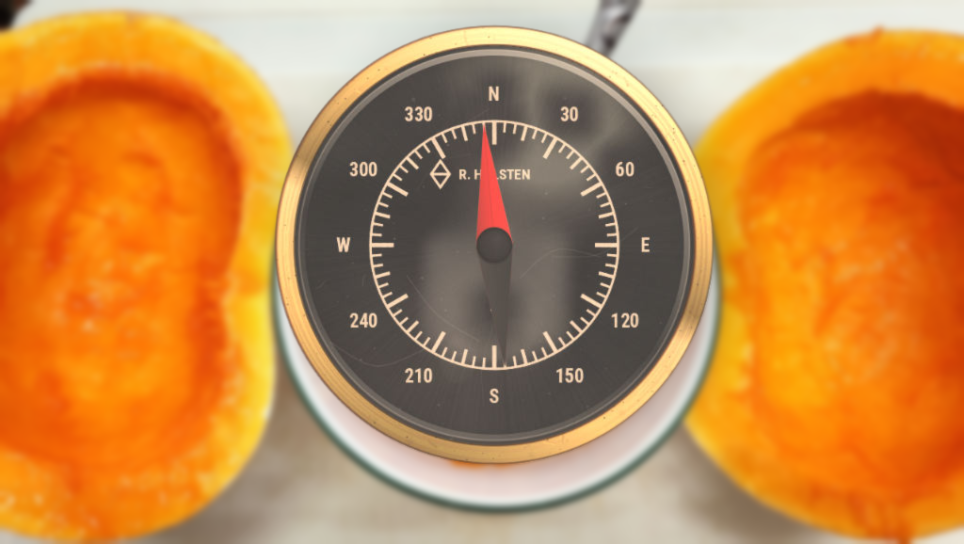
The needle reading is value=355 unit=°
